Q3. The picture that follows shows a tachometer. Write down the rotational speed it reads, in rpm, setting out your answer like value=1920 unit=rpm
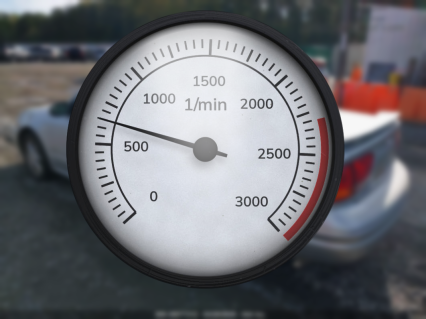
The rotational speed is value=650 unit=rpm
